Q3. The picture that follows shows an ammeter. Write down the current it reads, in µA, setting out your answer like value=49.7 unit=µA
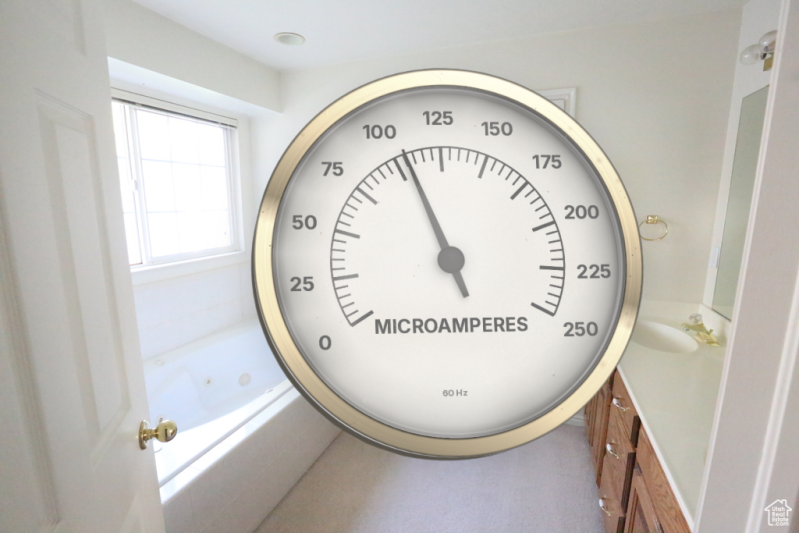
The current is value=105 unit=µA
